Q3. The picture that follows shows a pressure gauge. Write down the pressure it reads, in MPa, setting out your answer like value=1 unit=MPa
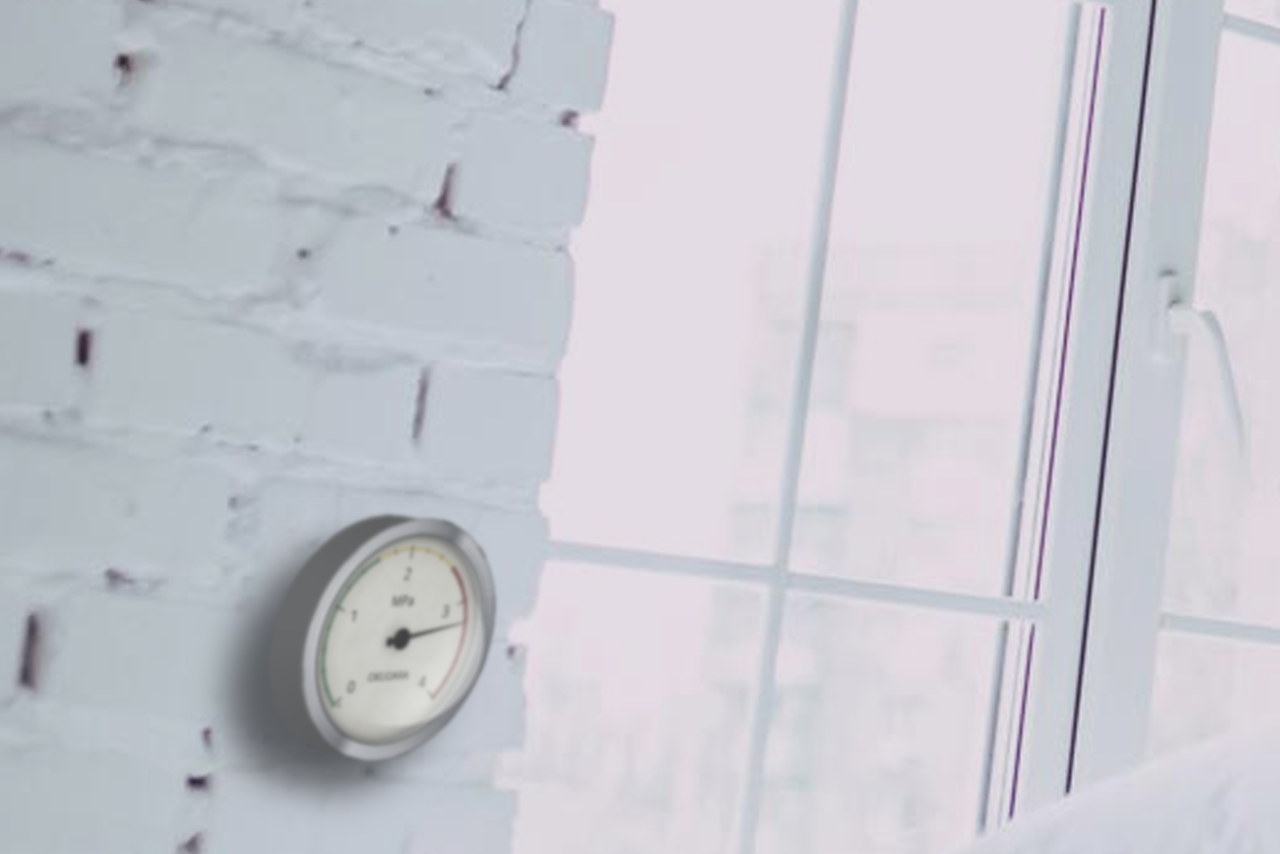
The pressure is value=3.2 unit=MPa
